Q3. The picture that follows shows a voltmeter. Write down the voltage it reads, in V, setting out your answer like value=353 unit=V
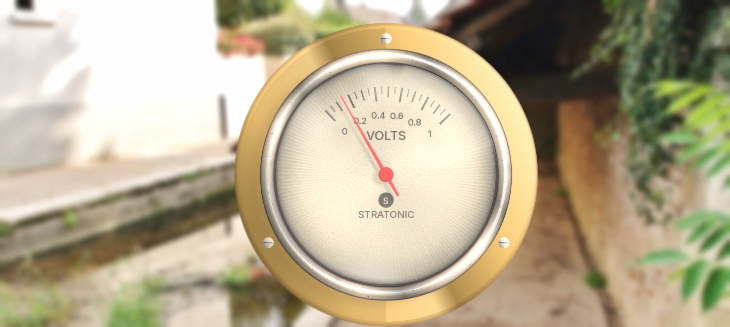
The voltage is value=0.15 unit=V
